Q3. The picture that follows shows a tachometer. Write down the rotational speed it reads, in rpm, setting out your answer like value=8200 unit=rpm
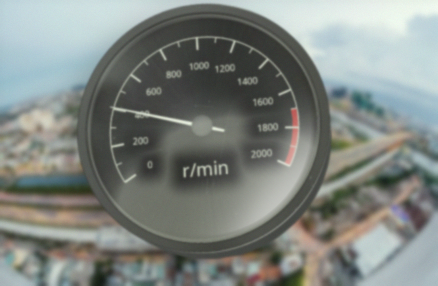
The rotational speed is value=400 unit=rpm
